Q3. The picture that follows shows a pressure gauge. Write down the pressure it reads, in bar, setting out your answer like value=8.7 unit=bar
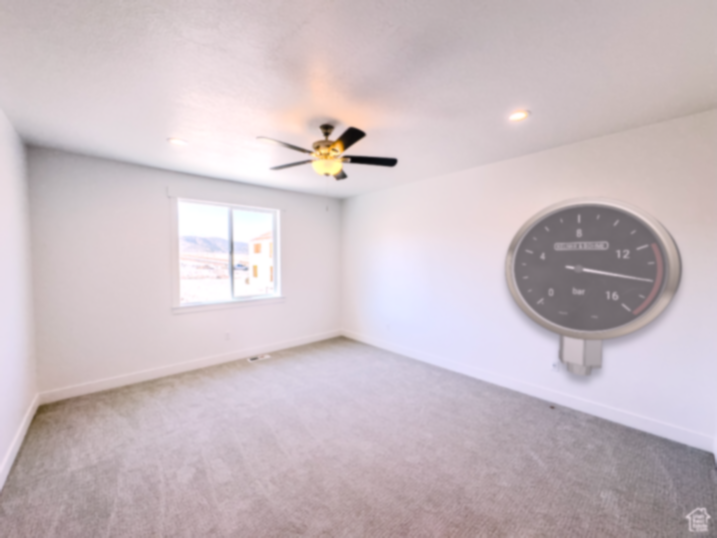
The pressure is value=14 unit=bar
